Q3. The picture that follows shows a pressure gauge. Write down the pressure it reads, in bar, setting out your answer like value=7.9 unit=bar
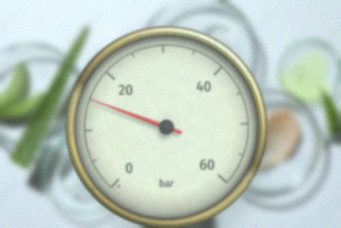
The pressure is value=15 unit=bar
